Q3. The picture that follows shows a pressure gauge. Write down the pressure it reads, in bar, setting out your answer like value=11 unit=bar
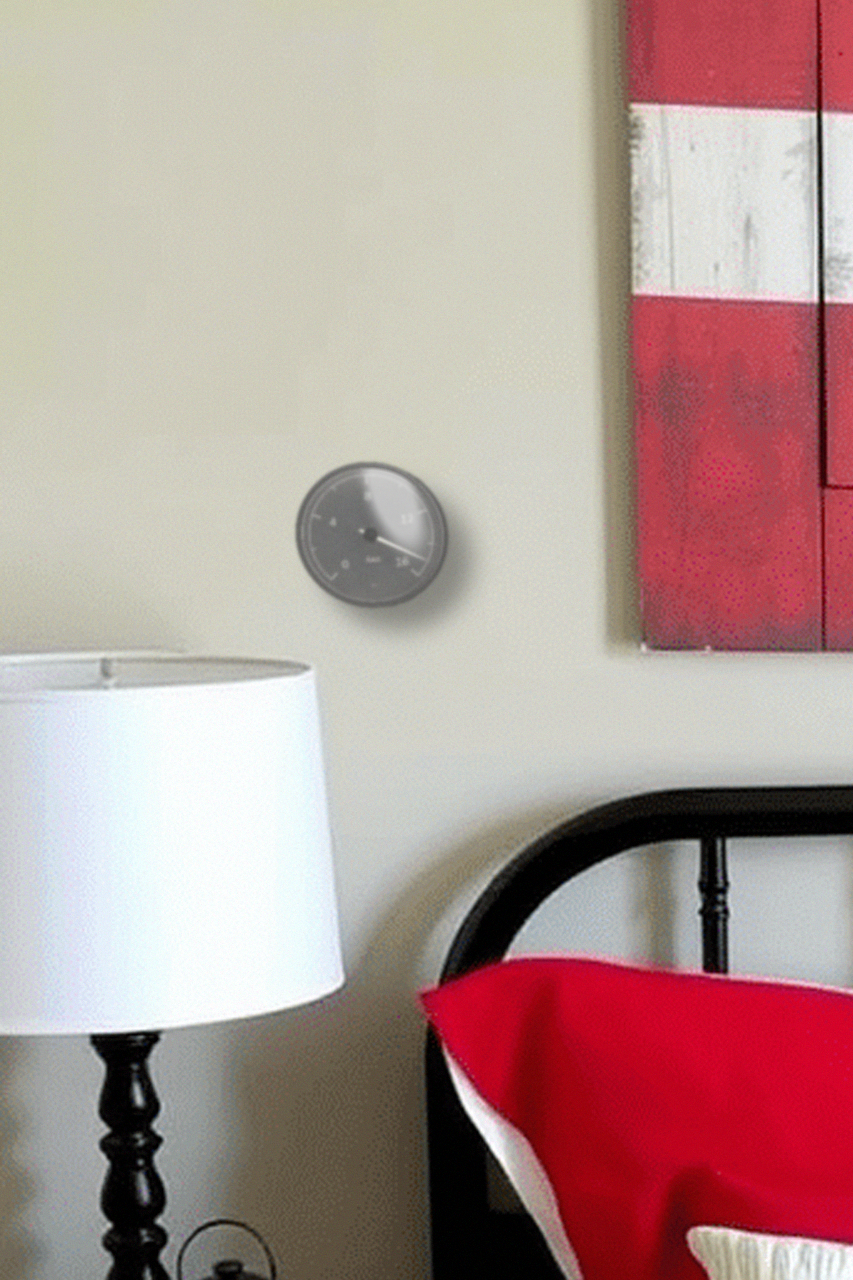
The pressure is value=15 unit=bar
